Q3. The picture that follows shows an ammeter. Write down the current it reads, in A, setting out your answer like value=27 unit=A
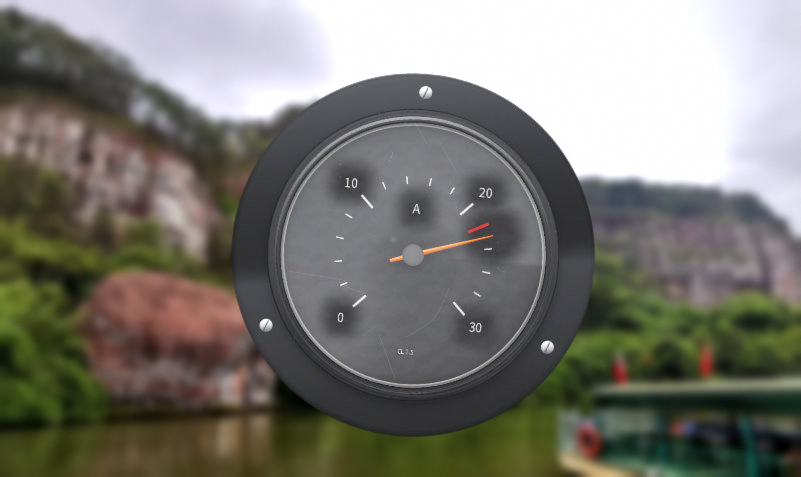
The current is value=23 unit=A
